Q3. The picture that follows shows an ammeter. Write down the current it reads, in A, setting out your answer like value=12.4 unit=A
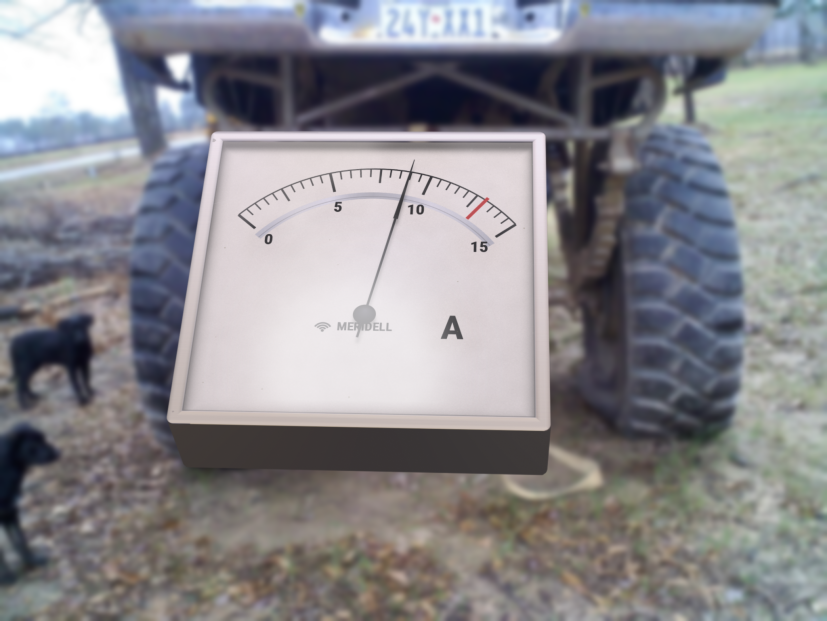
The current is value=9 unit=A
